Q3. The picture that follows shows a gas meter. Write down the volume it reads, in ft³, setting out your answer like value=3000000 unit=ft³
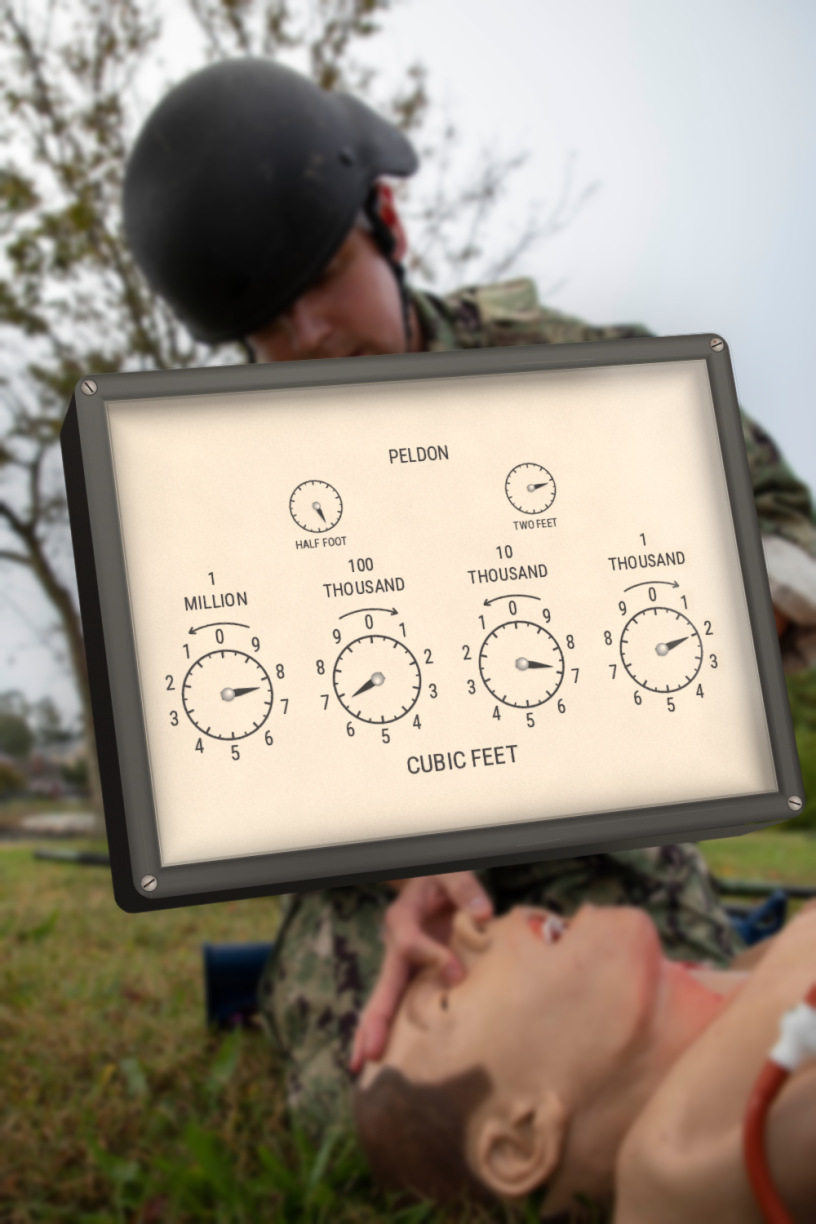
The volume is value=767200 unit=ft³
